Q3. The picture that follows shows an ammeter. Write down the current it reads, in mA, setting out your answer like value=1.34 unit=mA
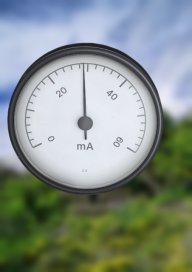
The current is value=29 unit=mA
